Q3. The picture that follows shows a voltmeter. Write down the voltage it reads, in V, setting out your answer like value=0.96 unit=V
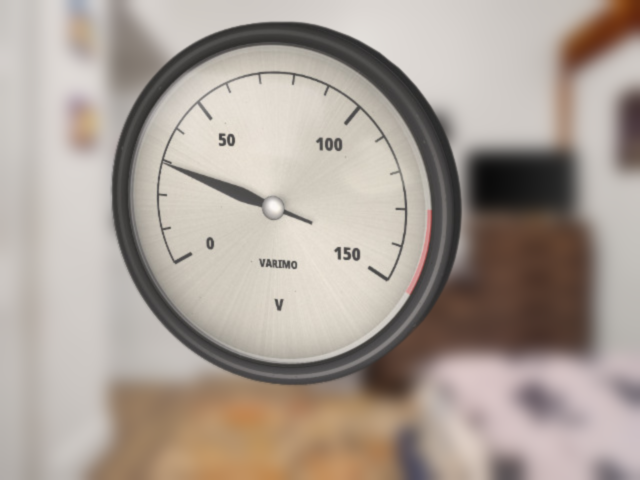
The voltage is value=30 unit=V
